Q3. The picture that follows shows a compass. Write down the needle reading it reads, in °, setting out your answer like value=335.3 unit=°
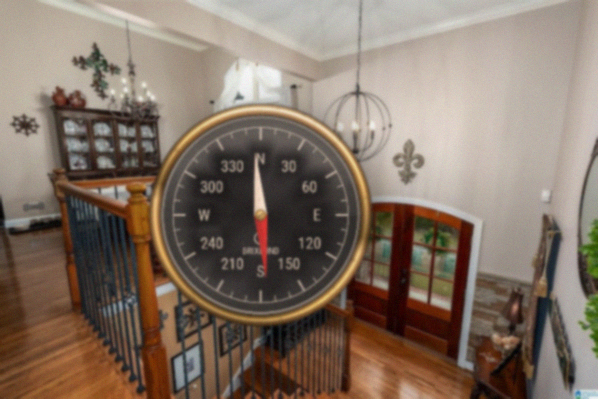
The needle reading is value=175 unit=°
